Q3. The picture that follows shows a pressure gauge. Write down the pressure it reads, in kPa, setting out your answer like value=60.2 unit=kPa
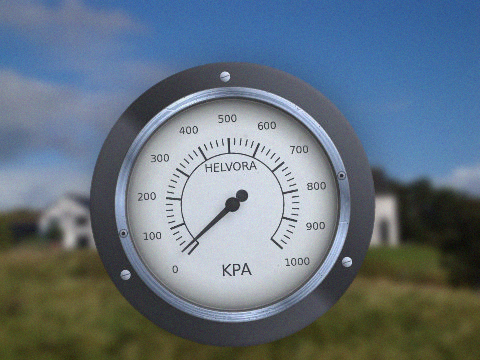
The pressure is value=20 unit=kPa
